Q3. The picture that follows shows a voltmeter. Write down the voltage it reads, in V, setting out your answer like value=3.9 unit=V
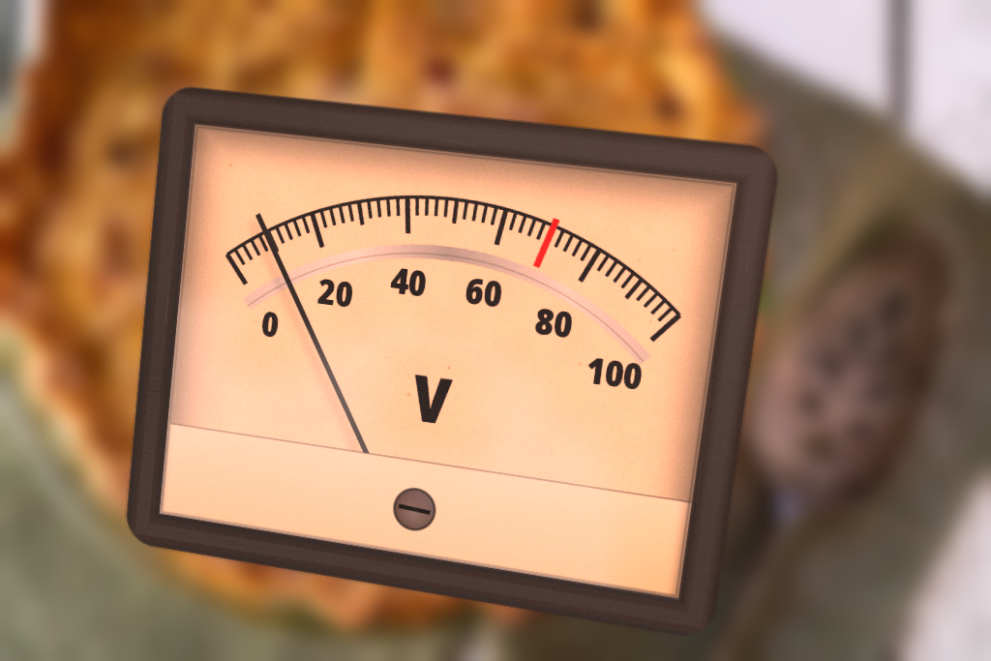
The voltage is value=10 unit=V
